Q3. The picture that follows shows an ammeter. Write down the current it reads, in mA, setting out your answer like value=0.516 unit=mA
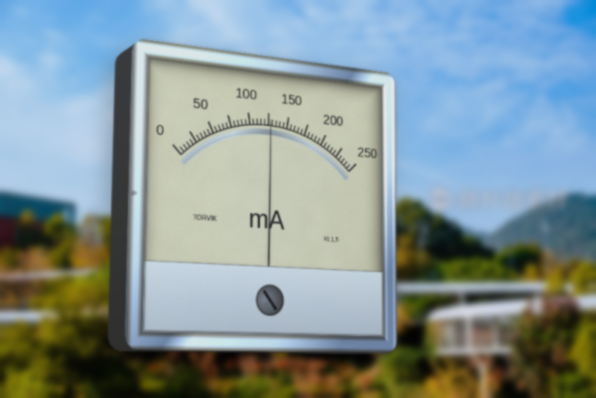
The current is value=125 unit=mA
